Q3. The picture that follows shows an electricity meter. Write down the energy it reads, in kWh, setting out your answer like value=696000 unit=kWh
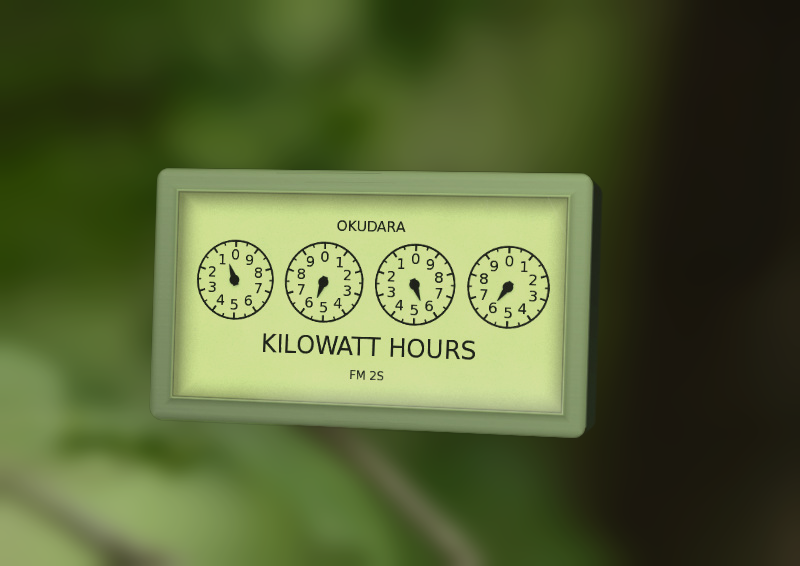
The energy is value=556 unit=kWh
